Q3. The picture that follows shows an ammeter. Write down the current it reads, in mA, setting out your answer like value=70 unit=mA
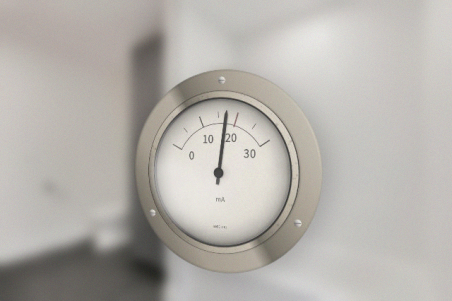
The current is value=17.5 unit=mA
